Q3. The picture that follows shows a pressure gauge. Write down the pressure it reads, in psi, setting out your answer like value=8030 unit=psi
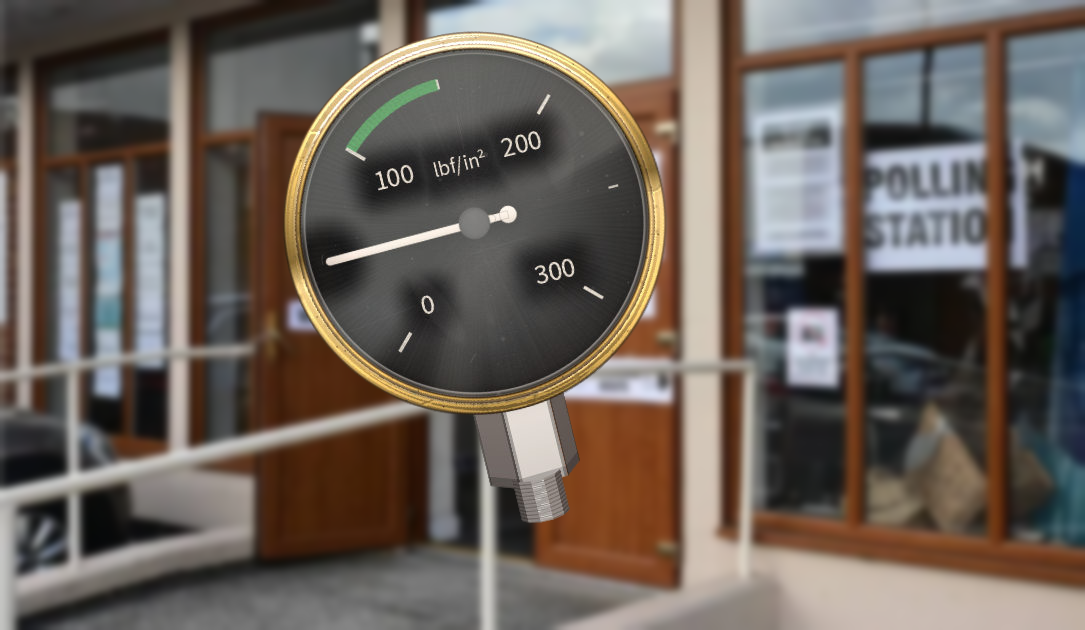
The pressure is value=50 unit=psi
